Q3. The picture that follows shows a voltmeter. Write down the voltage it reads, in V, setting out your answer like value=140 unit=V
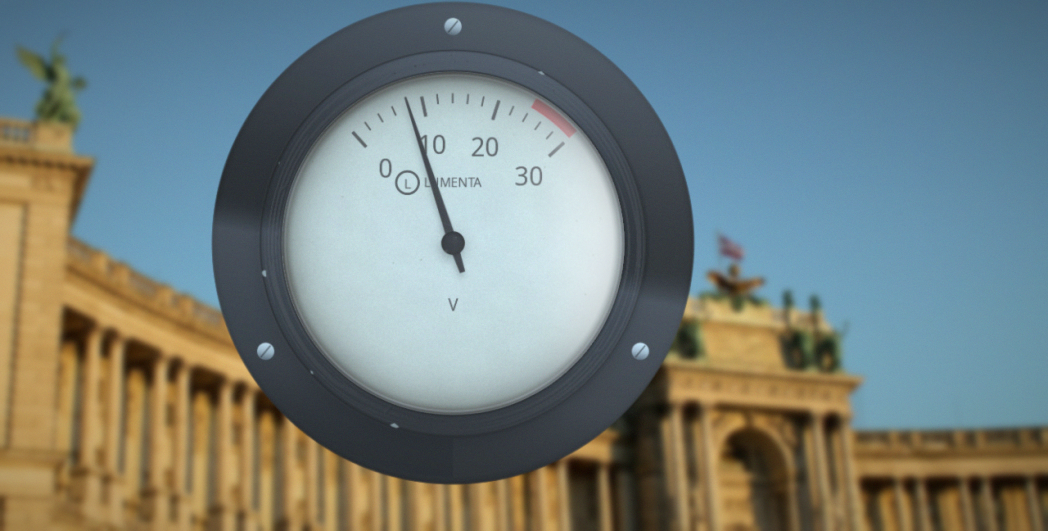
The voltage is value=8 unit=V
